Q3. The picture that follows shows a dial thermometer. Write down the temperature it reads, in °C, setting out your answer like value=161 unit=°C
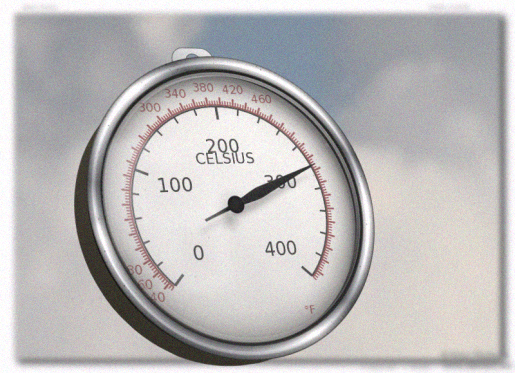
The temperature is value=300 unit=°C
